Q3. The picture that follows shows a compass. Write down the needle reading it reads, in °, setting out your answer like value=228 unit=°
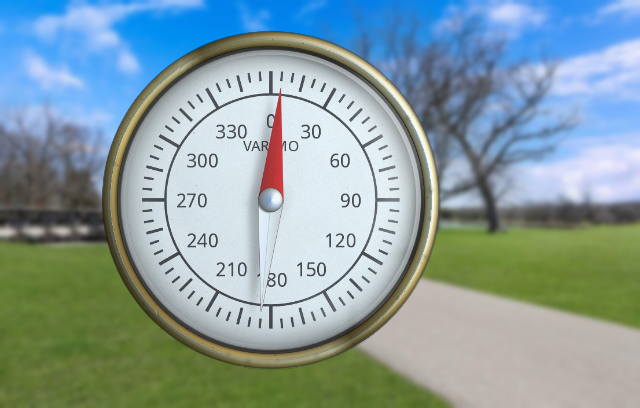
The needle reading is value=5 unit=°
